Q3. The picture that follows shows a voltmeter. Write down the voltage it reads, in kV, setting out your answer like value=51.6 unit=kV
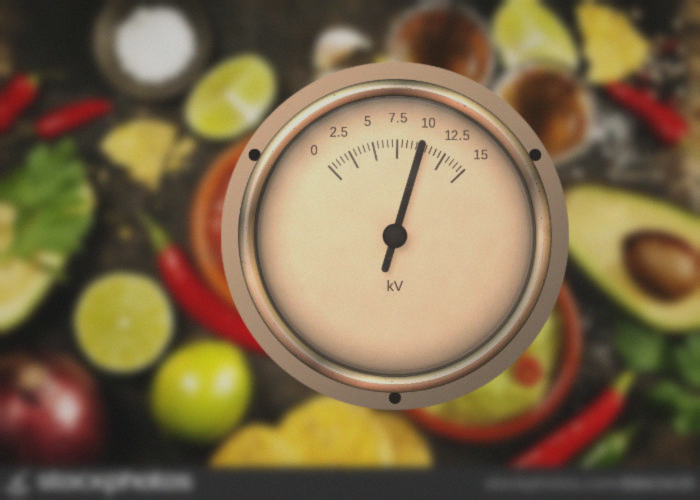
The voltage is value=10 unit=kV
